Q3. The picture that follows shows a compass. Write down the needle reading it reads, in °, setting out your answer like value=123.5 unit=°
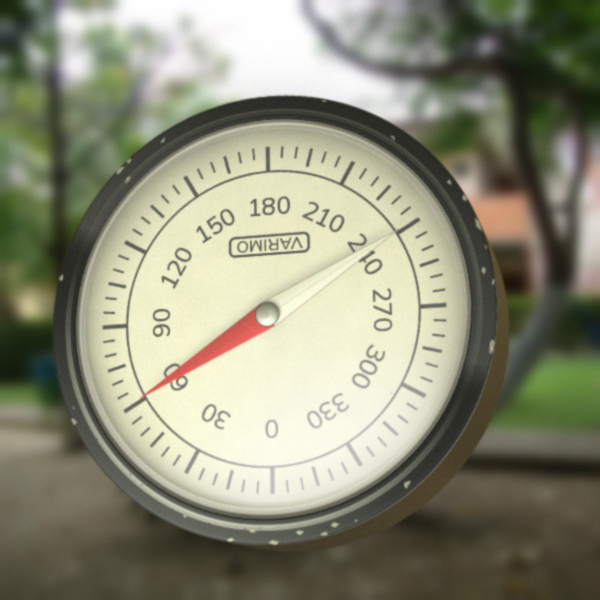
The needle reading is value=60 unit=°
